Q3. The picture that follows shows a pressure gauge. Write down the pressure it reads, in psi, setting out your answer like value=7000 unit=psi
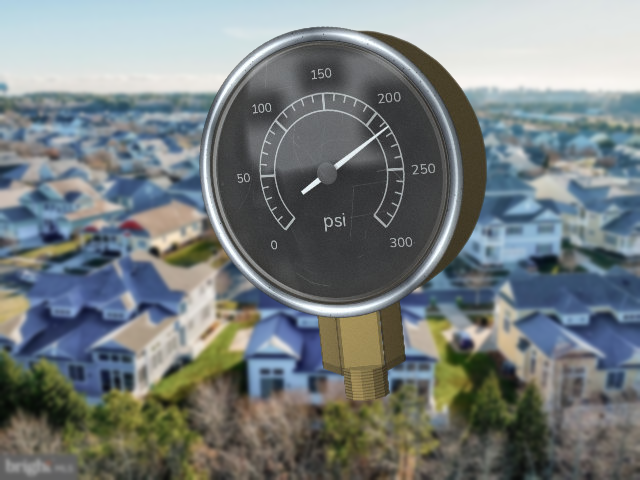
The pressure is value=215 unit=psi
